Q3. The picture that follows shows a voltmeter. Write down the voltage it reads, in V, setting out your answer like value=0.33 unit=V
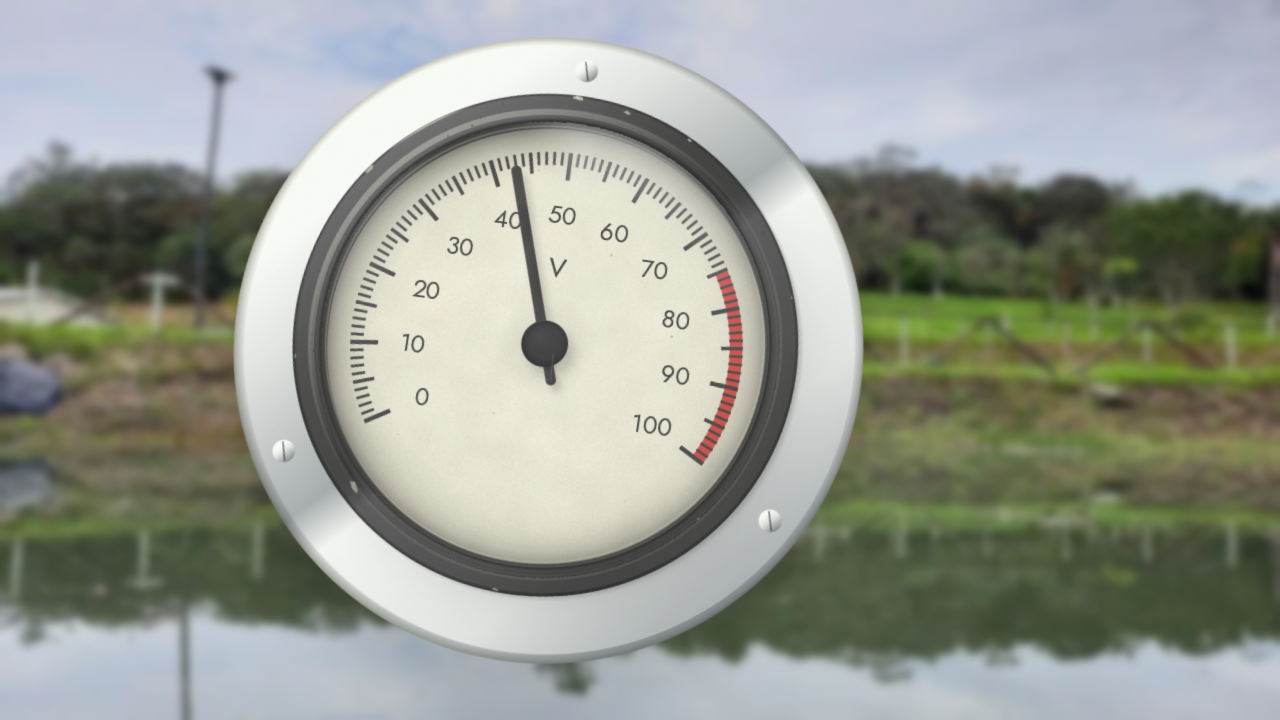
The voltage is value=43 unit=V
